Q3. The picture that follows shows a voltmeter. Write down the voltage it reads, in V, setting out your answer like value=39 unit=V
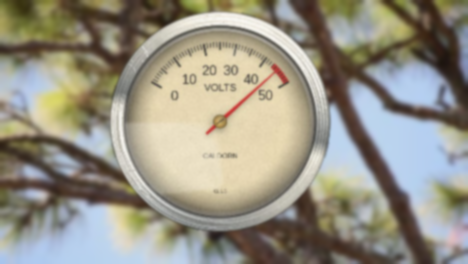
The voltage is value=45 unit=V
